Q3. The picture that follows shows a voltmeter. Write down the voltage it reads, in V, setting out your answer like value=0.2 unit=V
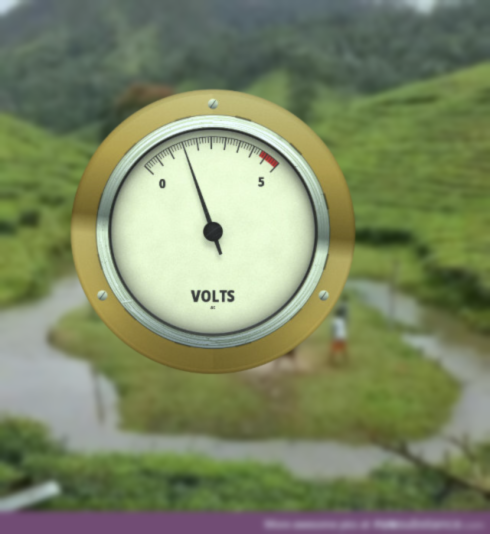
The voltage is value=1.5 unit=V
